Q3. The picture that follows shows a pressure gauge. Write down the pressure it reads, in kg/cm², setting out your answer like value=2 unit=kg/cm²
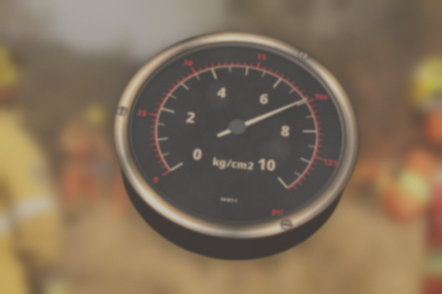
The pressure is value=7 unit=kg/cm²
